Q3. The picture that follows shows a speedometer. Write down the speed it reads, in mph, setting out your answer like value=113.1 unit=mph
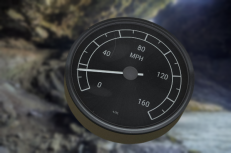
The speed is value=15 unit=mph
